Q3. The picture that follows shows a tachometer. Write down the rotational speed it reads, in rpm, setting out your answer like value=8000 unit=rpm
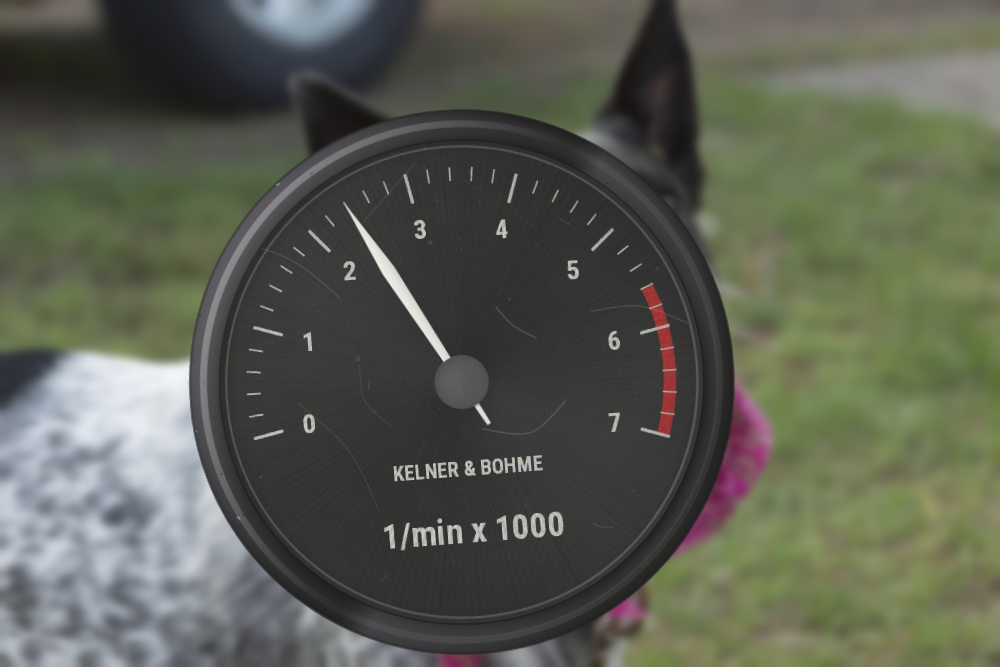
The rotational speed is value=2400 unit=rpm
